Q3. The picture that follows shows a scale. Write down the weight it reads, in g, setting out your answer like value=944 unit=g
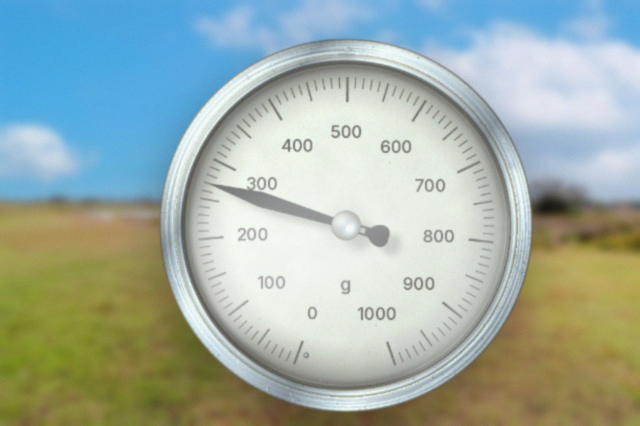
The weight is value=270 unit=g
